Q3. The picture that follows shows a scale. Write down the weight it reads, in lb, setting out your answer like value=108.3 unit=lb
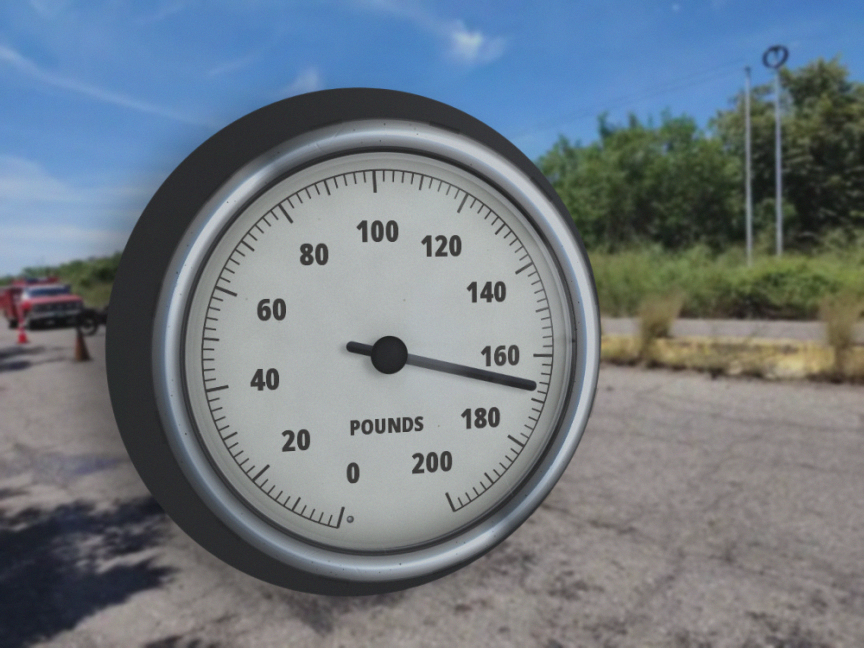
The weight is value=167 unit=lb
